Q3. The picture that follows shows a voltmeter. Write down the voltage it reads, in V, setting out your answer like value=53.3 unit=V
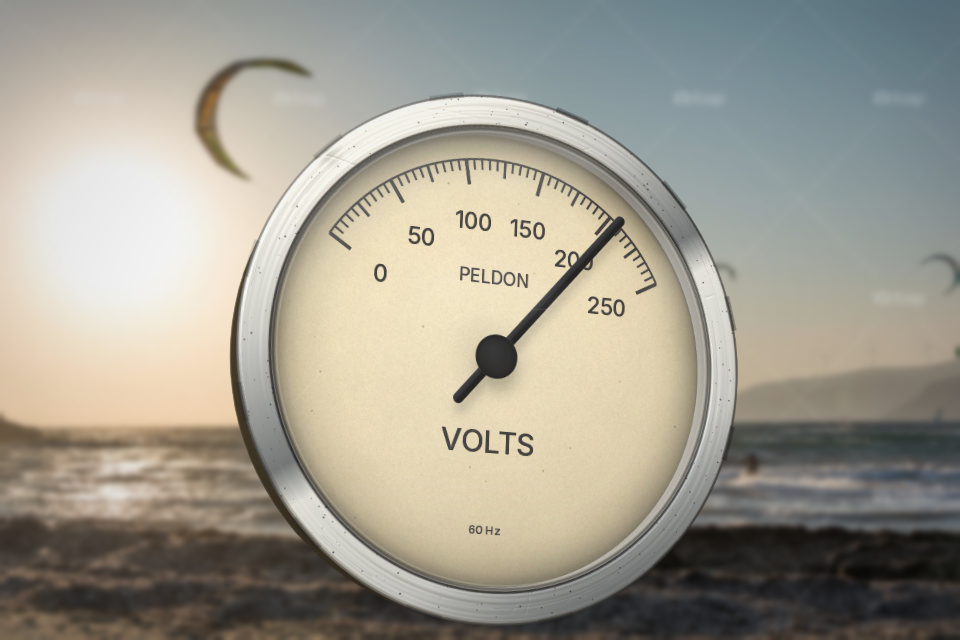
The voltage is value=205 unit=V
